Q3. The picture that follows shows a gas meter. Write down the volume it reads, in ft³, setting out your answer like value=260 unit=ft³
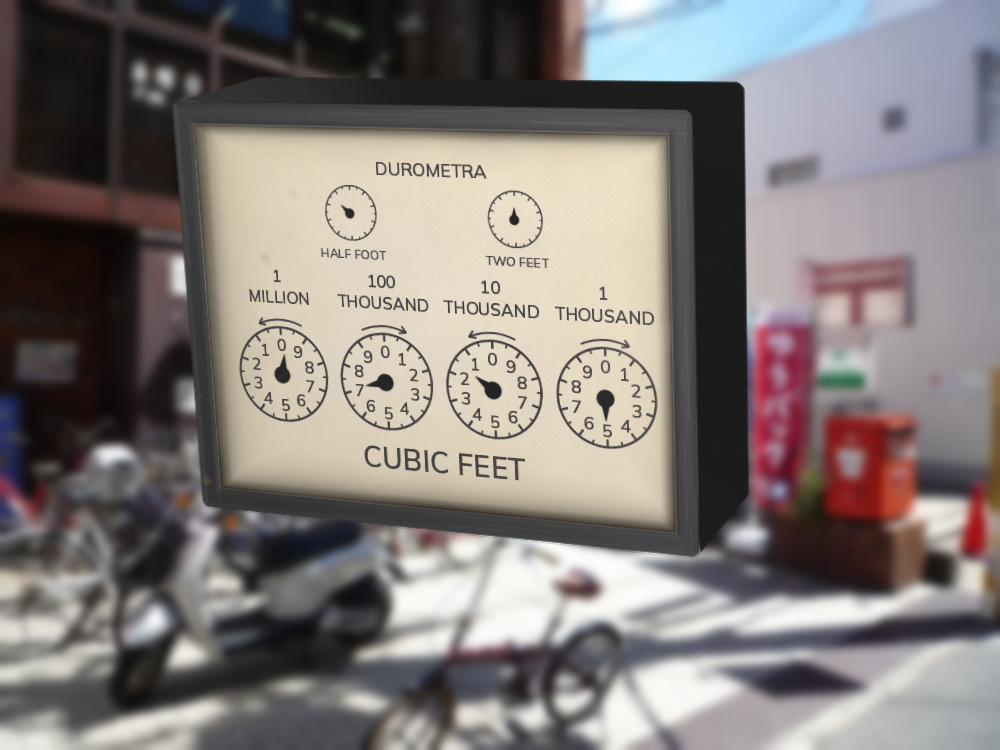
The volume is value=971500 unit=ft³
